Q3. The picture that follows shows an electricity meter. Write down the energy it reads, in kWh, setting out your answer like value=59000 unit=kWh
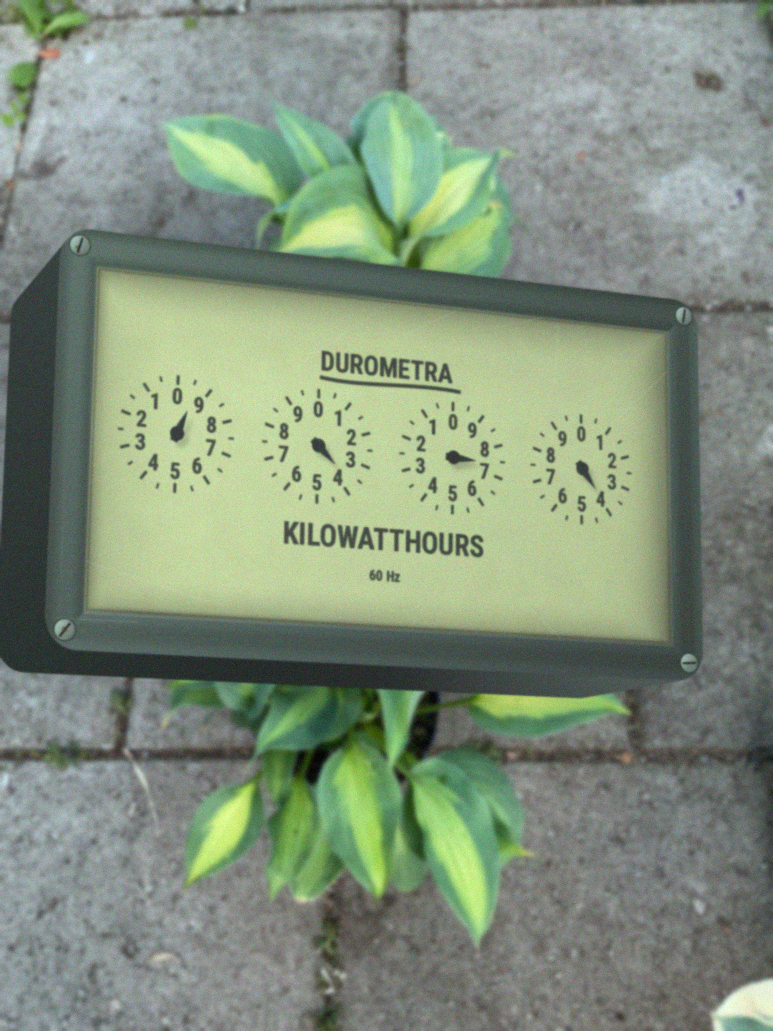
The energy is value=9374 unit=kWh
